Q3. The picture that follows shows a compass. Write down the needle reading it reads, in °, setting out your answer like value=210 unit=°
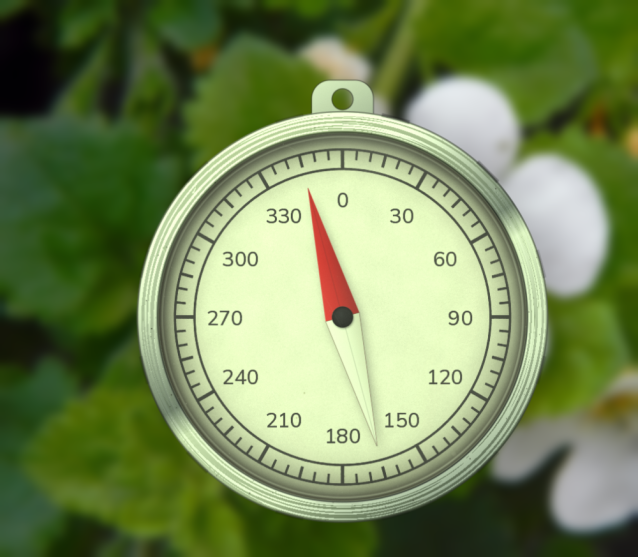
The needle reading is value=345 unit=°
